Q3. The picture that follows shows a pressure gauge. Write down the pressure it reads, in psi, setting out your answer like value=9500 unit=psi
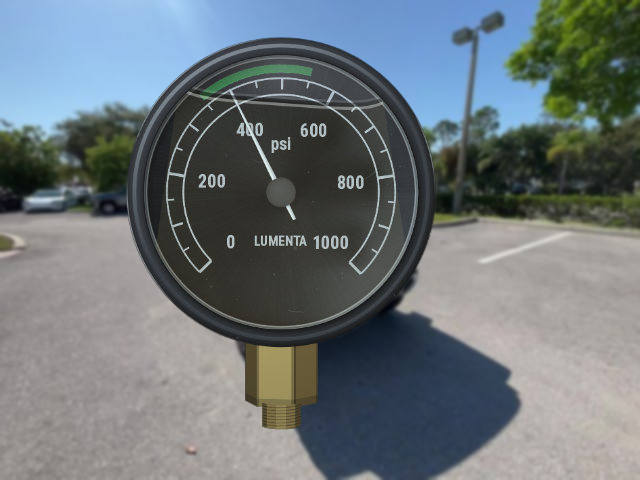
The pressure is value=400 unit=psi
